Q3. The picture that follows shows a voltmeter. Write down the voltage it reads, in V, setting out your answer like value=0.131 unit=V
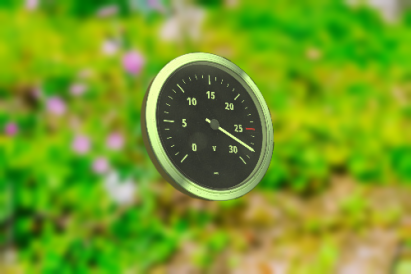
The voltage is value=28 unit=V
